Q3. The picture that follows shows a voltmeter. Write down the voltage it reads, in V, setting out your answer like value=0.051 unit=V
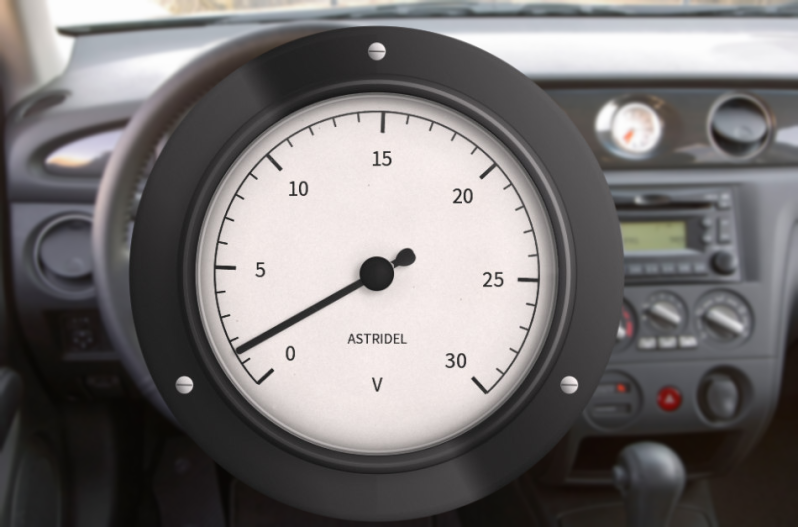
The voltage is value=1.5 unit=V
